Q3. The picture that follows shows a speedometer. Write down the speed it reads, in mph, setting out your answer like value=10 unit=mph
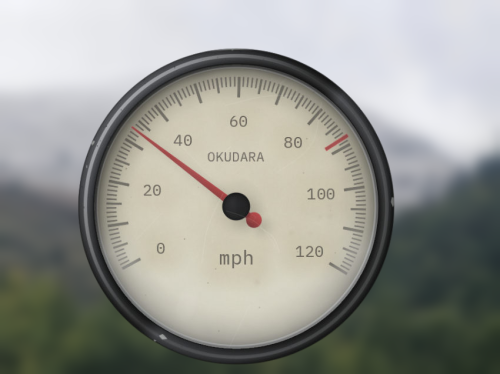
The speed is value=33 unit=mph
